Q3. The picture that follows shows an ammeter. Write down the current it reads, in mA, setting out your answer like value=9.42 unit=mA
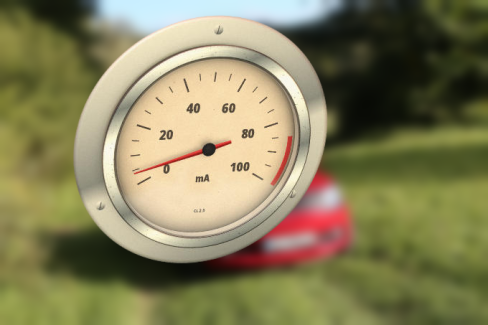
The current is value=5 unit=mA
